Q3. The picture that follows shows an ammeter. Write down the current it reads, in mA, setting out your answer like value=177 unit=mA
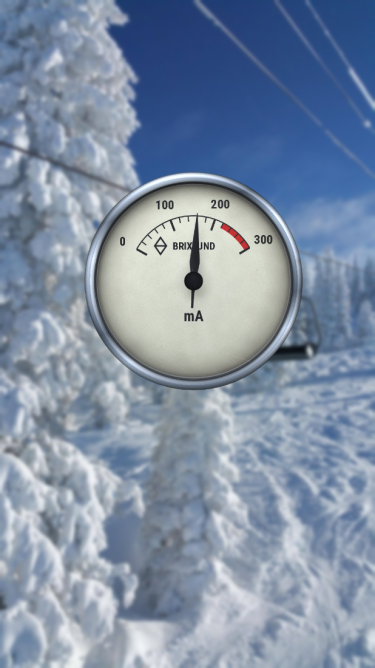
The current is value=160 unit=mA
